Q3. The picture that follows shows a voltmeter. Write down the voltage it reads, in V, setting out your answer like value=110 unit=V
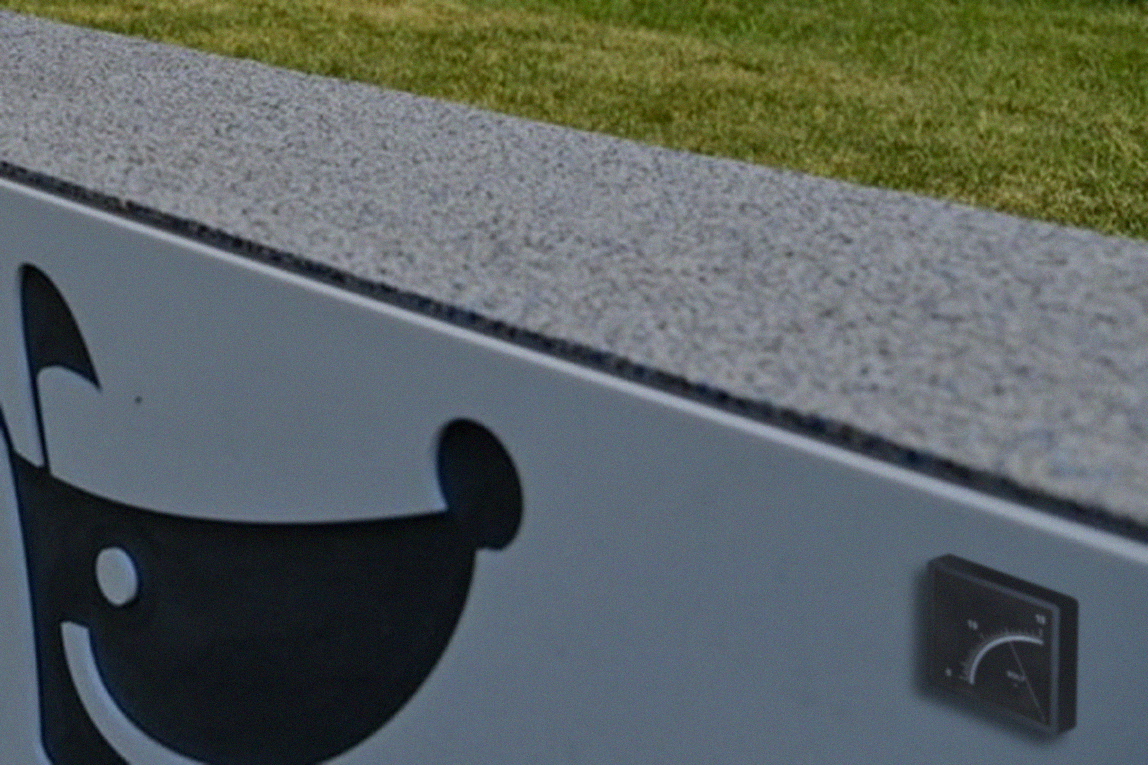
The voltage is value=12.5 unit=V
